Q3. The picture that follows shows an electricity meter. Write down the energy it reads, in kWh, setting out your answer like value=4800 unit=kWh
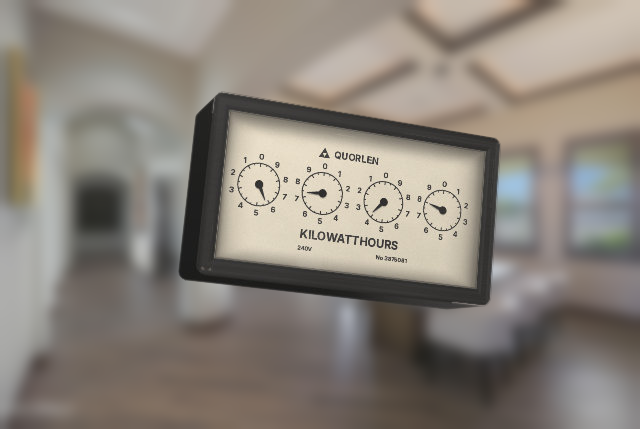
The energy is value=5738 unit=kWh
